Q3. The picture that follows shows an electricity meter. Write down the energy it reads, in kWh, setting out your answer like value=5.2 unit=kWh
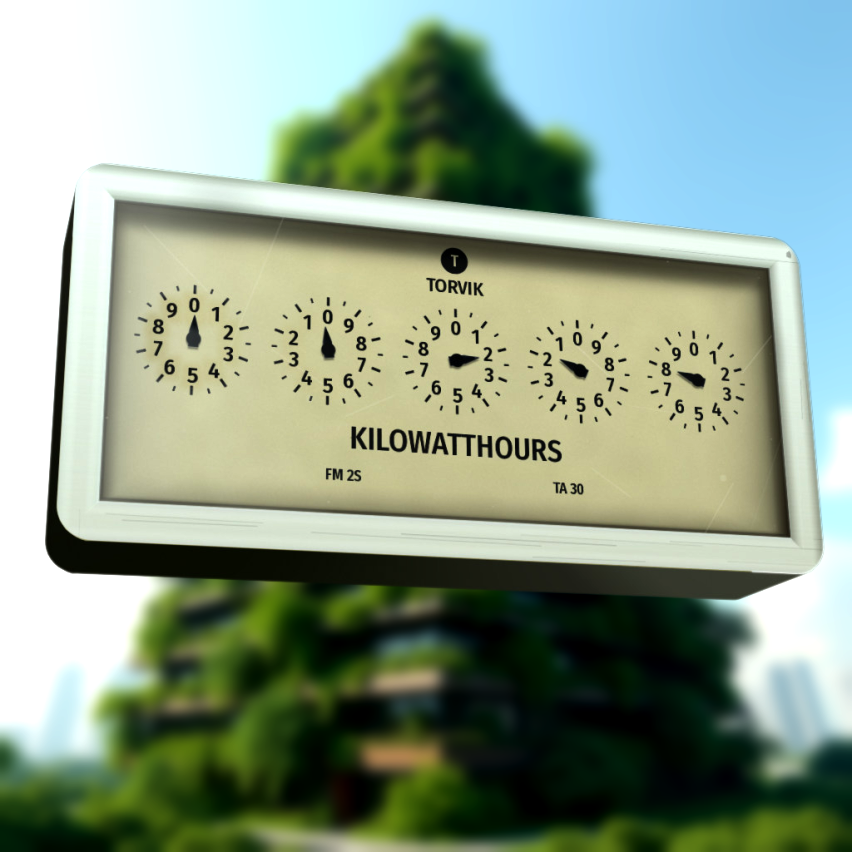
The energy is value=218 unit=kWh
